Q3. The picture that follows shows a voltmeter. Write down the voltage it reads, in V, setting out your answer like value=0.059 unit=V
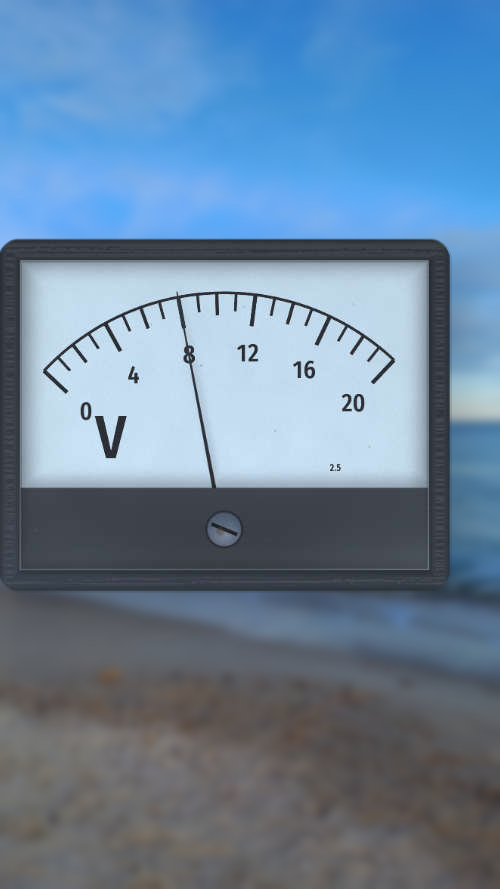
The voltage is value=8 unit=V
